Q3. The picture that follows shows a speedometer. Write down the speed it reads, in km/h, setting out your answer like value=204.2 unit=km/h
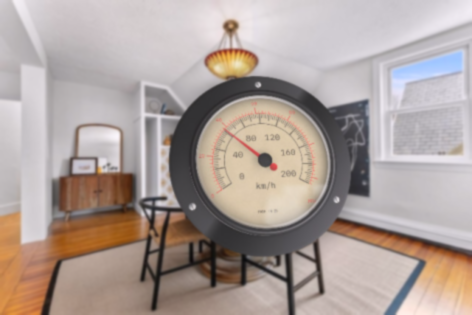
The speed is value=60 unit=km/h
